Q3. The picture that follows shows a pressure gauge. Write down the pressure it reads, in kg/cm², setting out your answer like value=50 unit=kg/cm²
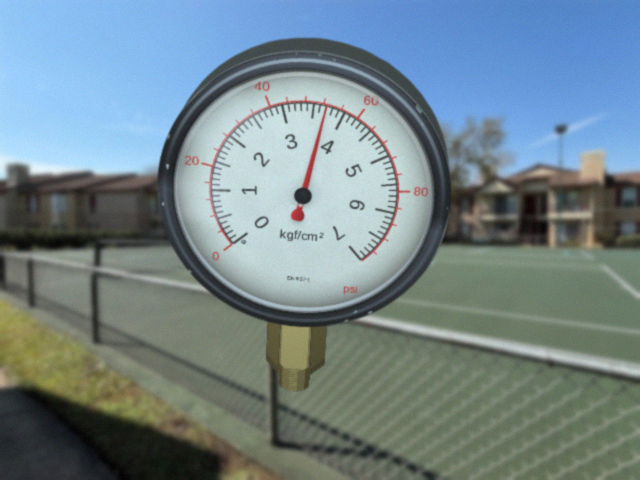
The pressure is value=3.7 unit=kg/cm²
